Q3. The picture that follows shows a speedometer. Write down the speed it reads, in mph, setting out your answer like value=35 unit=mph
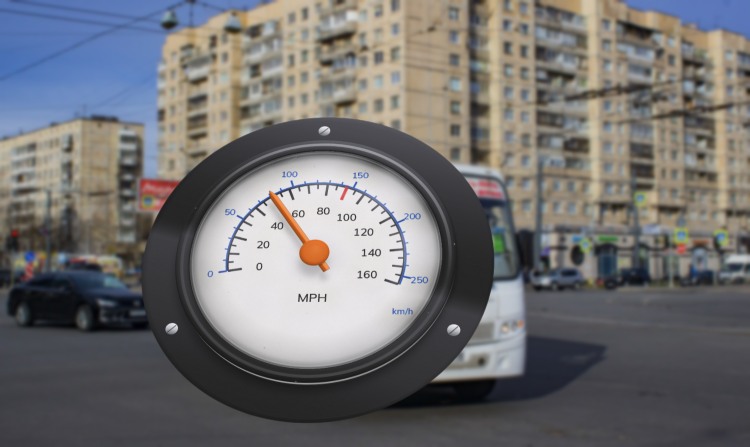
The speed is value=50 unit=mph
